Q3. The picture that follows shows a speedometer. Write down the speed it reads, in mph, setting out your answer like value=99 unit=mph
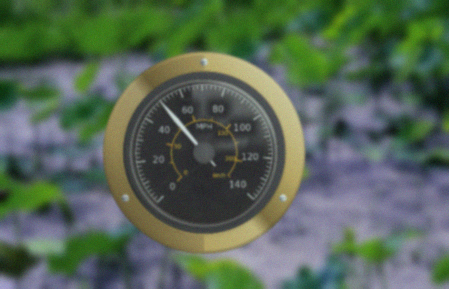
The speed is value=50 unit=mph
